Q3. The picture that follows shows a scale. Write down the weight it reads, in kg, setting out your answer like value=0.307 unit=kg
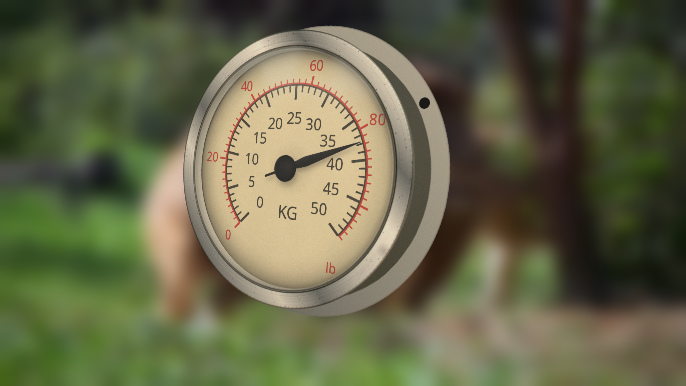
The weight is value=38 unit=kg
